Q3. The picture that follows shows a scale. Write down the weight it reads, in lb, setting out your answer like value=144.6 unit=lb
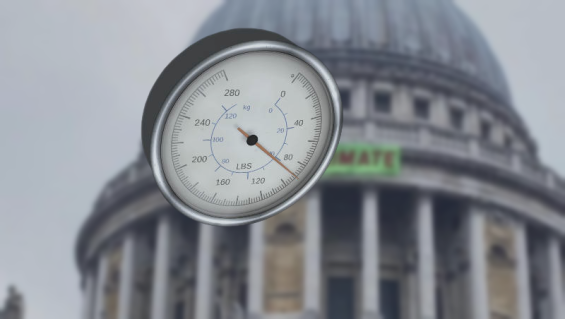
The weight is value=90 unit=lb
